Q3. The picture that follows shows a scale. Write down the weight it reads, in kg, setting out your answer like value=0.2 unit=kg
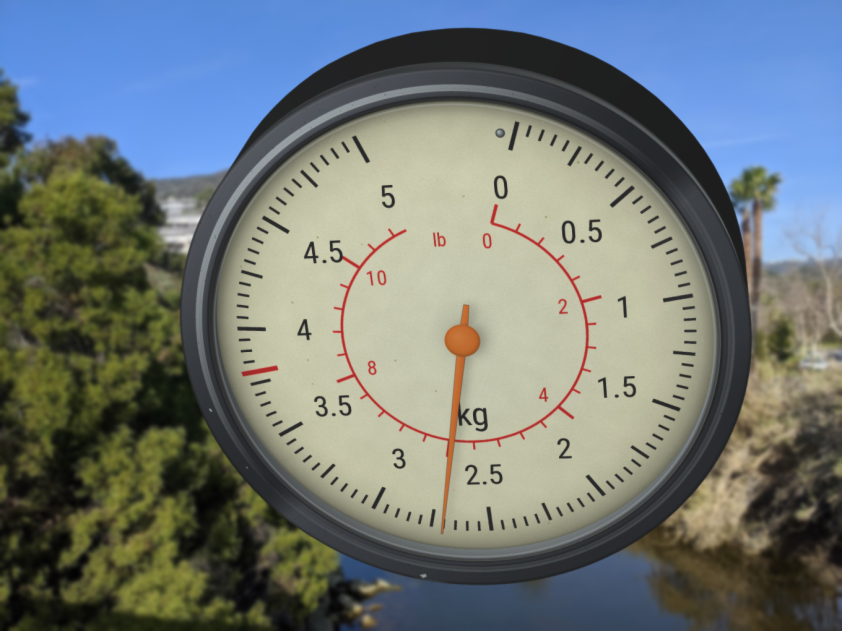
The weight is value=2.7 unit=kg
